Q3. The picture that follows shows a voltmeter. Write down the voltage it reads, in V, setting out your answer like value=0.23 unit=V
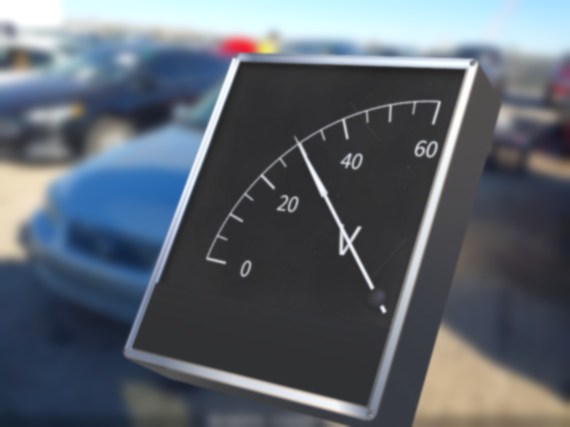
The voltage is value=30 unit=V
